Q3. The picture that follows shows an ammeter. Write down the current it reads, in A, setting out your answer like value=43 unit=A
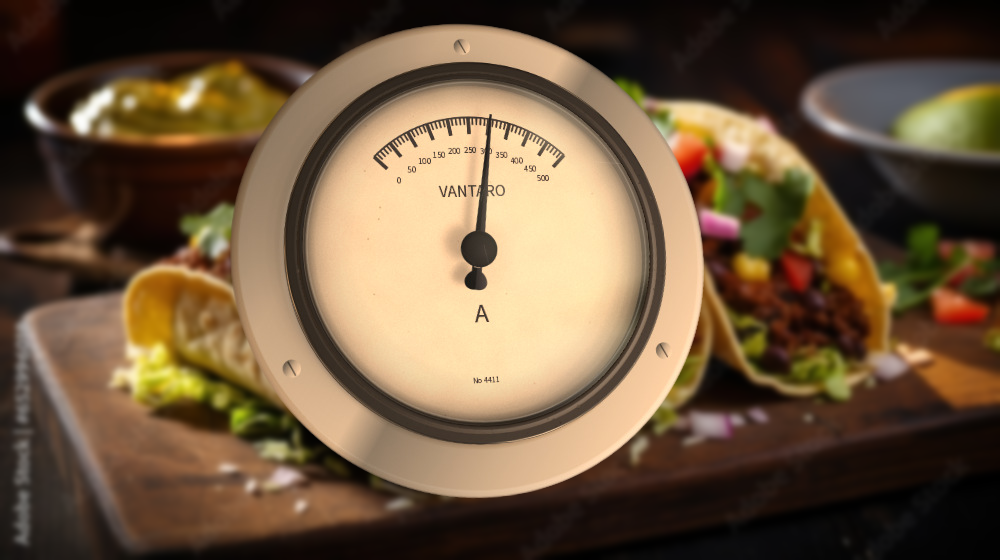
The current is value=300 unit=A
